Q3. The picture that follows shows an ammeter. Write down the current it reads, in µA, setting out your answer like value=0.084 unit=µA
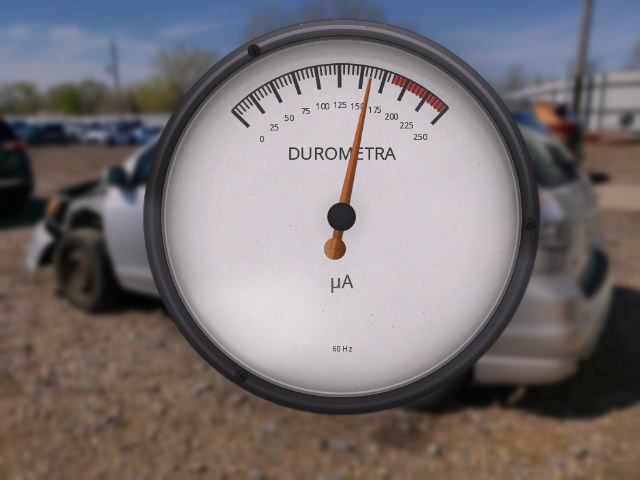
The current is value=160 unit=µA
